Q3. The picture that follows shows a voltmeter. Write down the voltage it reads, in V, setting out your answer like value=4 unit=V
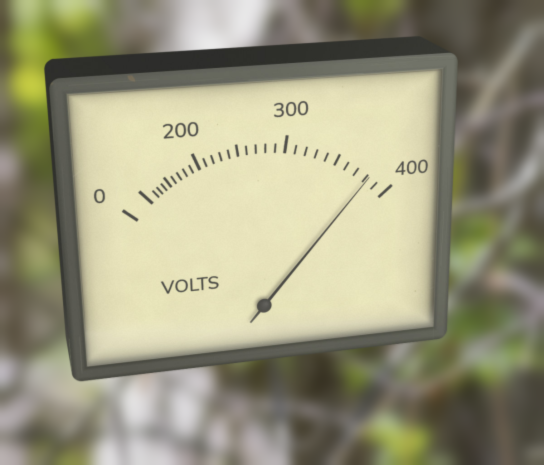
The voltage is value=380 unit=V
